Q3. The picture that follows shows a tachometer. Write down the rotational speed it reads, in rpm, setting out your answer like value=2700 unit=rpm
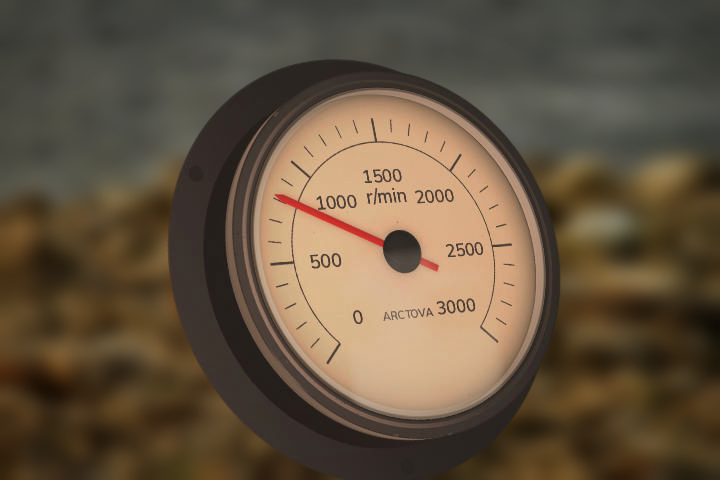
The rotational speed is value=800 unit=rpm
